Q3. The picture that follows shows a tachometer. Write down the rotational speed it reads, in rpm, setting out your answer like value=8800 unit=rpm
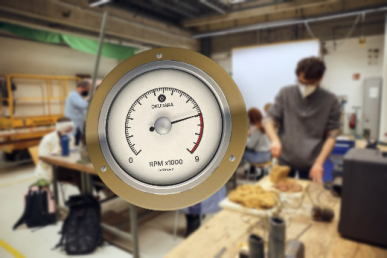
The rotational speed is value=7000 unit=rpm
